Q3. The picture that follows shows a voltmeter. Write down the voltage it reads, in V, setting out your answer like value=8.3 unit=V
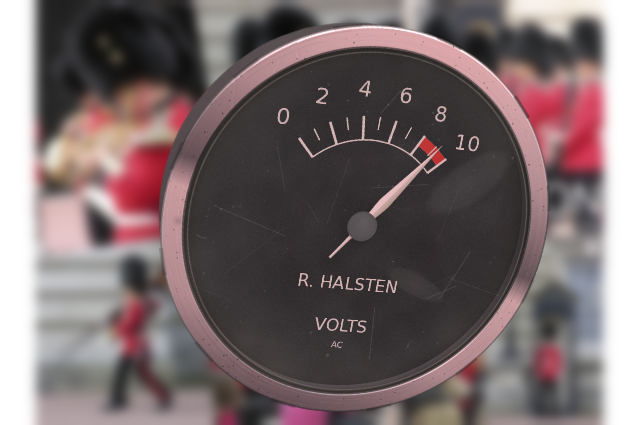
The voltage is value=9 unit=V
